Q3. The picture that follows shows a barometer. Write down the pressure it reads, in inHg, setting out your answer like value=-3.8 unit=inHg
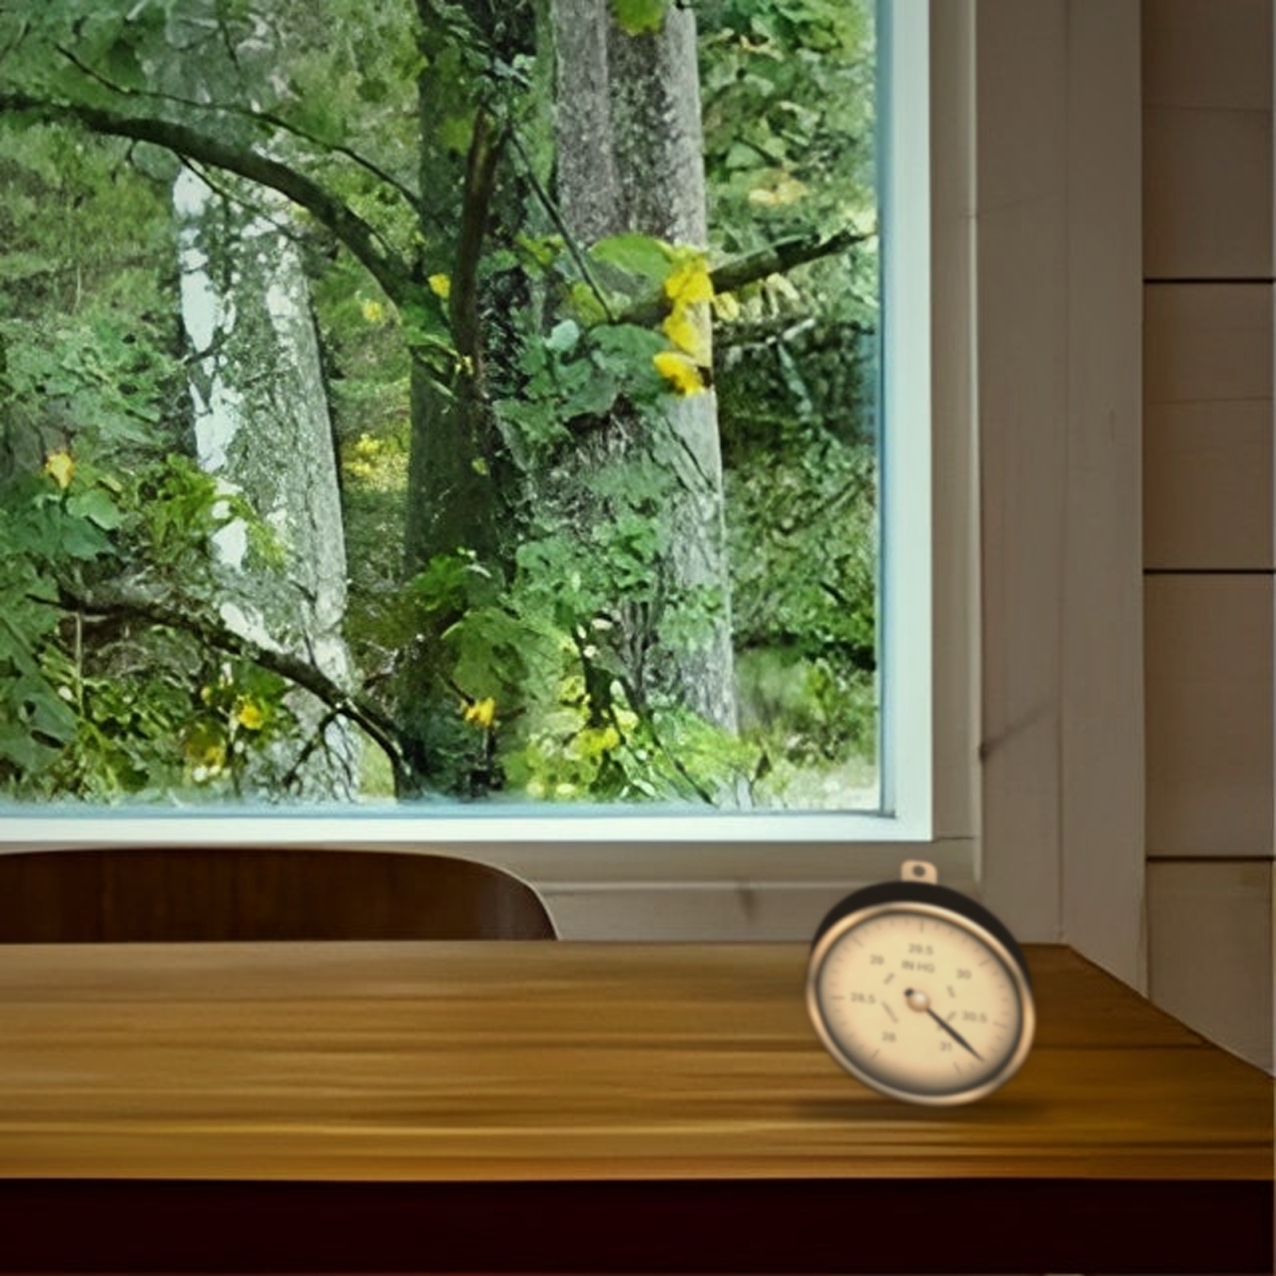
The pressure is value=30.8 unit=inHg
